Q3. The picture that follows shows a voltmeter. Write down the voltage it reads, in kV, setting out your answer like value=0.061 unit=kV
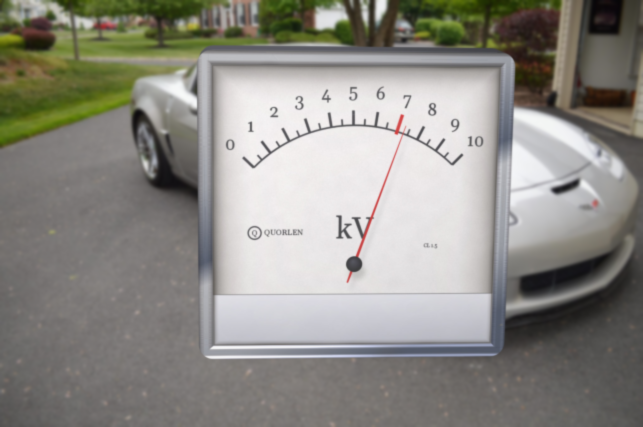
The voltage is value=7.25 unit=kV
